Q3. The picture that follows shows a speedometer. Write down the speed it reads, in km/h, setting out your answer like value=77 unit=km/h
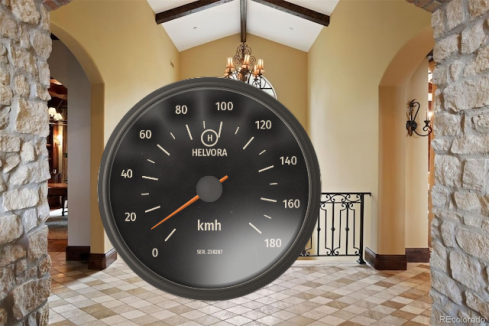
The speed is value=10 unit=km/h
